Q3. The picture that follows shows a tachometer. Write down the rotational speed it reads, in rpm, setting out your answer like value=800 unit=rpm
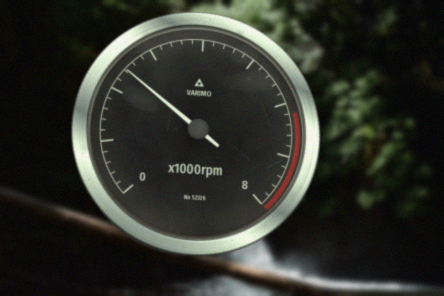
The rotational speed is value=2400 unit=rpm
